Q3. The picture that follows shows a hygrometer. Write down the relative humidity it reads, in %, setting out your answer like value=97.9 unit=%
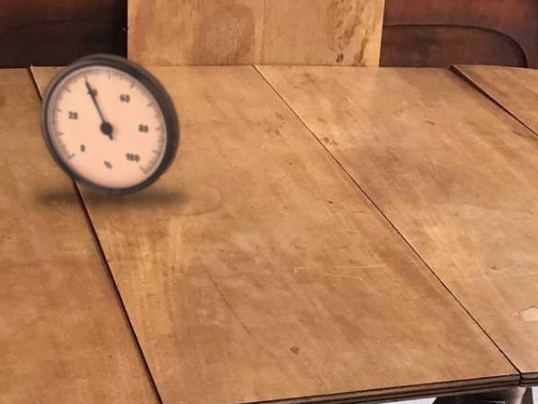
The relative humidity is value=40 unit=%
